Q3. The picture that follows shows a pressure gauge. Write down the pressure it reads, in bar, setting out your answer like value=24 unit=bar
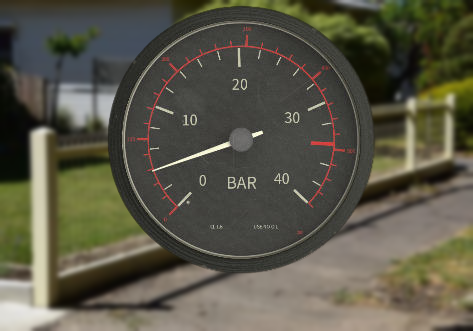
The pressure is value=4 unit=bar
